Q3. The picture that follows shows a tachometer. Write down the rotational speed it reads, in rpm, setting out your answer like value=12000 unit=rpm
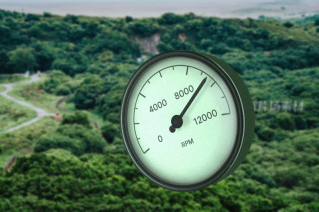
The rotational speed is value=9500 unit=rpm
